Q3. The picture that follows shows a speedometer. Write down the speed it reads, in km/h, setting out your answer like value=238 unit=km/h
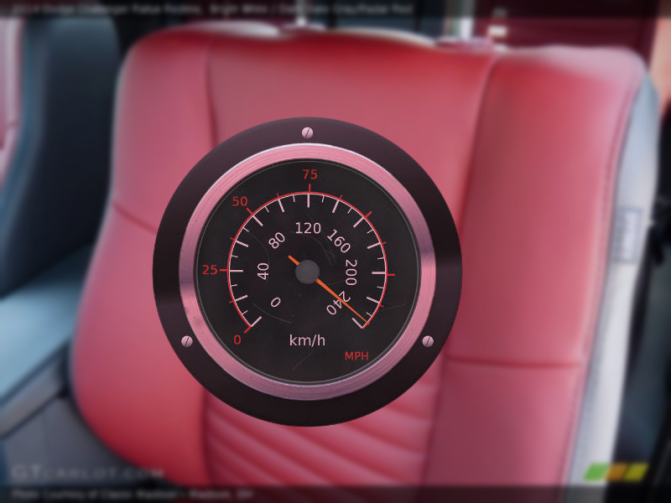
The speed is value=235 unit=km/h
